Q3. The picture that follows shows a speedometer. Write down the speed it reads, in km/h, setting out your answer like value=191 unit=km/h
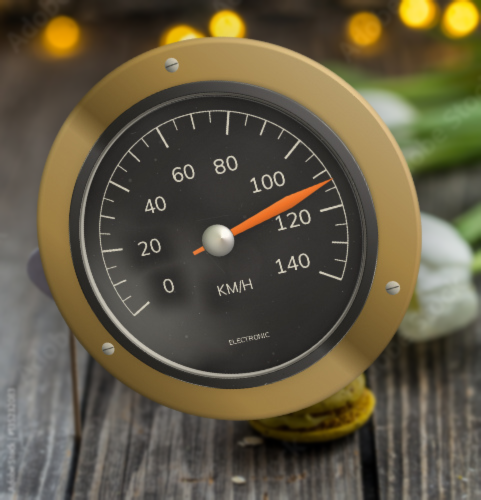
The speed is value=112.5 unit=km/h
